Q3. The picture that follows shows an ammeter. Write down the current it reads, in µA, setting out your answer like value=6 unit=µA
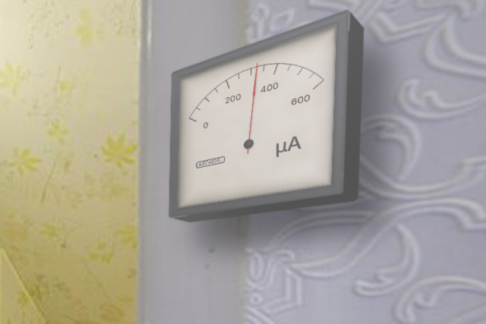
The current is value=325 unit=µA
